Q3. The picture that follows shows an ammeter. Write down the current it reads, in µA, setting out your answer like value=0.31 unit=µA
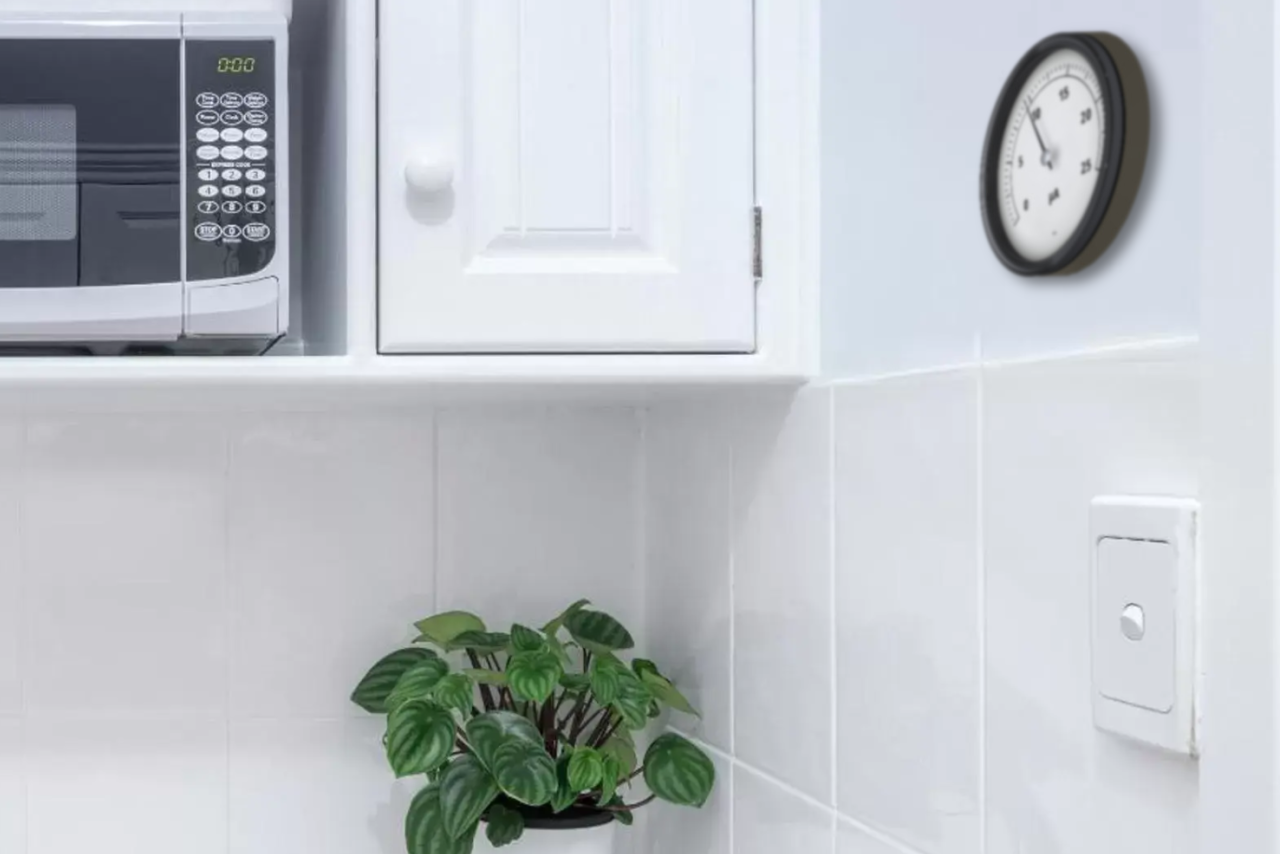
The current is value=10 unit=µA
